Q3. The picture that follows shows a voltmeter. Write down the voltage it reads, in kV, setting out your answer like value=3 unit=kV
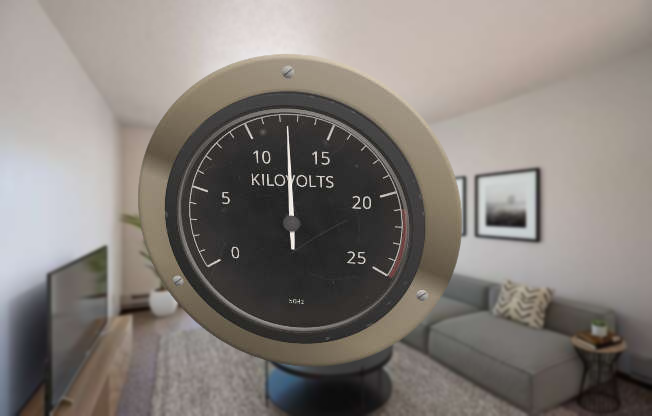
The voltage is value=12.5 unit=kV
